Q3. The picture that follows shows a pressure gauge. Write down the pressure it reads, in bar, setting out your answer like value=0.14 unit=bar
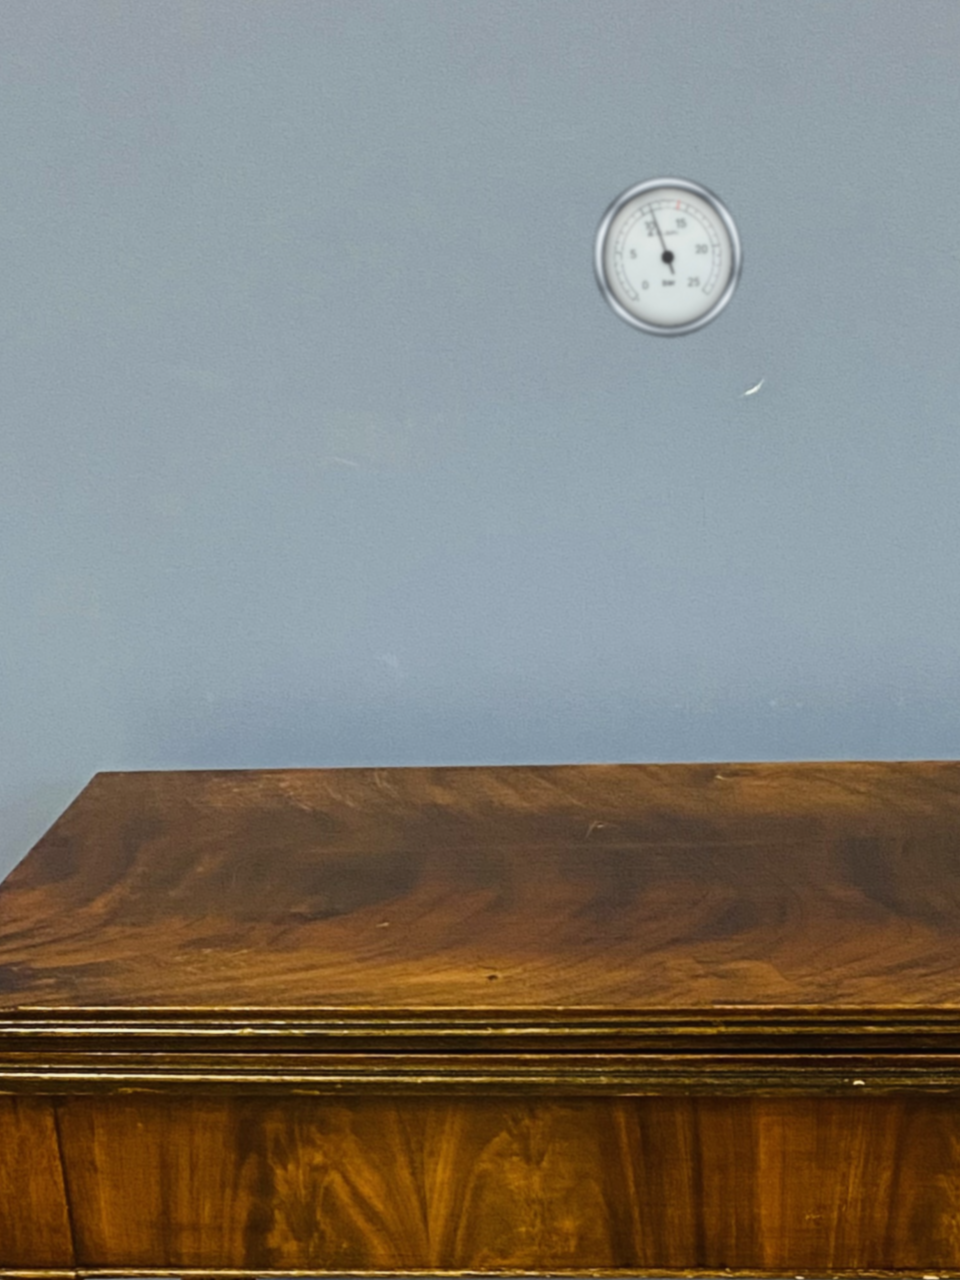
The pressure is value=11 unit=bar
